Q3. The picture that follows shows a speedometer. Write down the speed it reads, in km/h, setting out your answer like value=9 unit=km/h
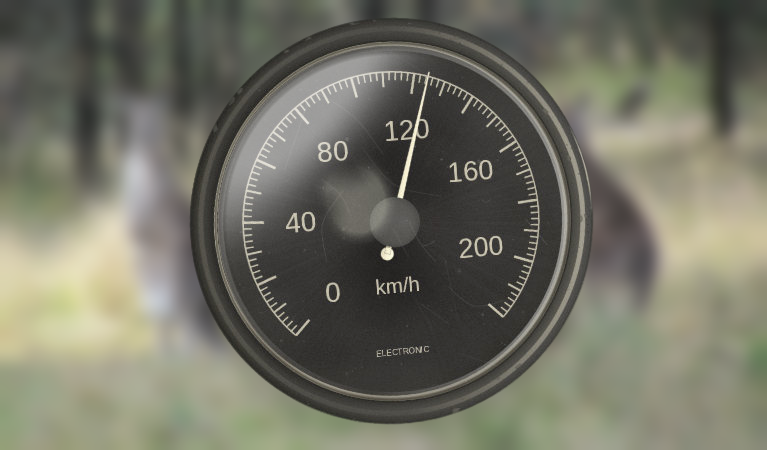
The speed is value=124 unit=km/h
